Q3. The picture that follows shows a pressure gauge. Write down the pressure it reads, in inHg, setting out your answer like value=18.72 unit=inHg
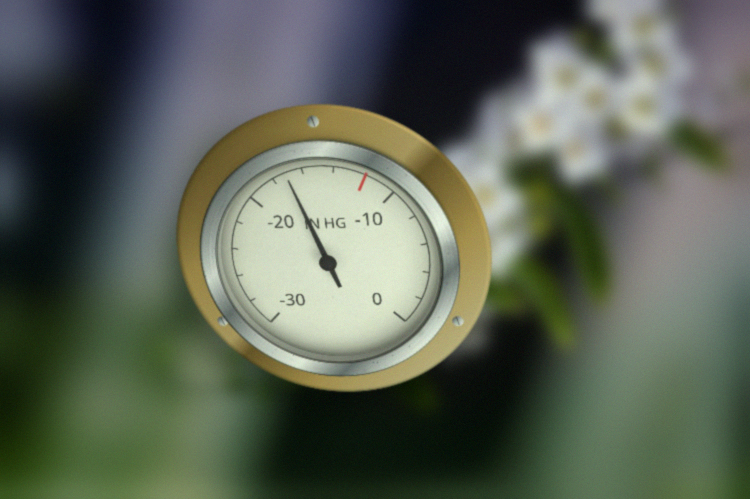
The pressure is value=-17 unit=inHg
